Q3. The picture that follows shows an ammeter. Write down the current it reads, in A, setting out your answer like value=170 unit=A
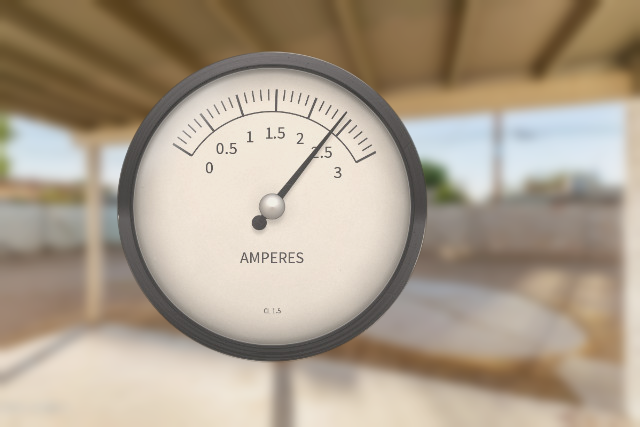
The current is value=2.4 unit=A
